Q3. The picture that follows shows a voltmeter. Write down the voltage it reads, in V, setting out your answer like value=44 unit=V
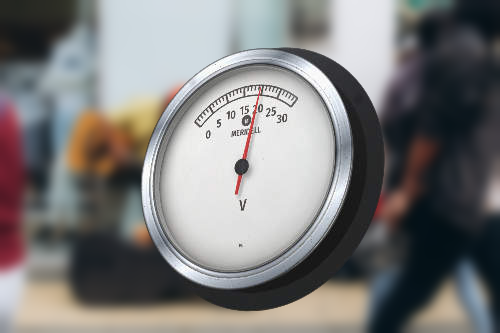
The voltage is value=20 unit=V
